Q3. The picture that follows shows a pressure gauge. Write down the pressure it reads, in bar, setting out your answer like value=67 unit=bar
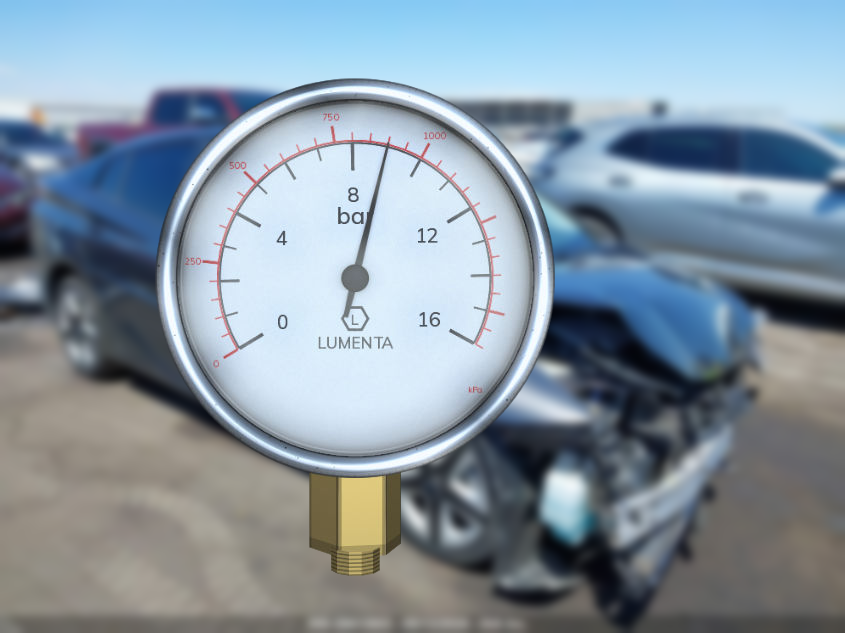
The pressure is value=9 unit=bar
